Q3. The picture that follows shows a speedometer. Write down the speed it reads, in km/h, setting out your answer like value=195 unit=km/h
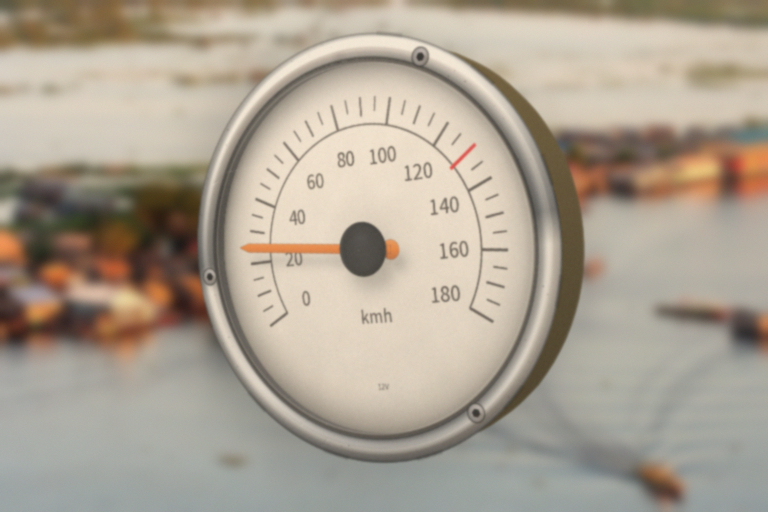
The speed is value=25 unit=km/h
